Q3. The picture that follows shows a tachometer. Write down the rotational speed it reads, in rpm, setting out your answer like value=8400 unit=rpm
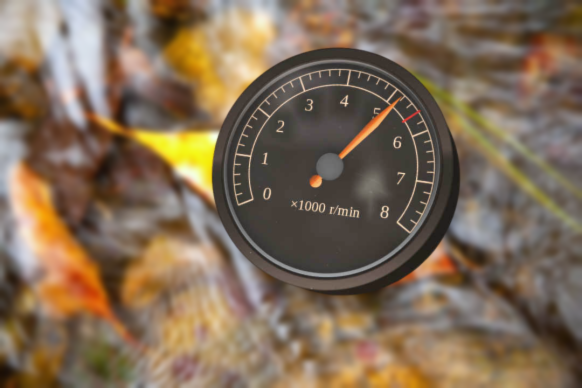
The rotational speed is value=5200 unit=rpm
